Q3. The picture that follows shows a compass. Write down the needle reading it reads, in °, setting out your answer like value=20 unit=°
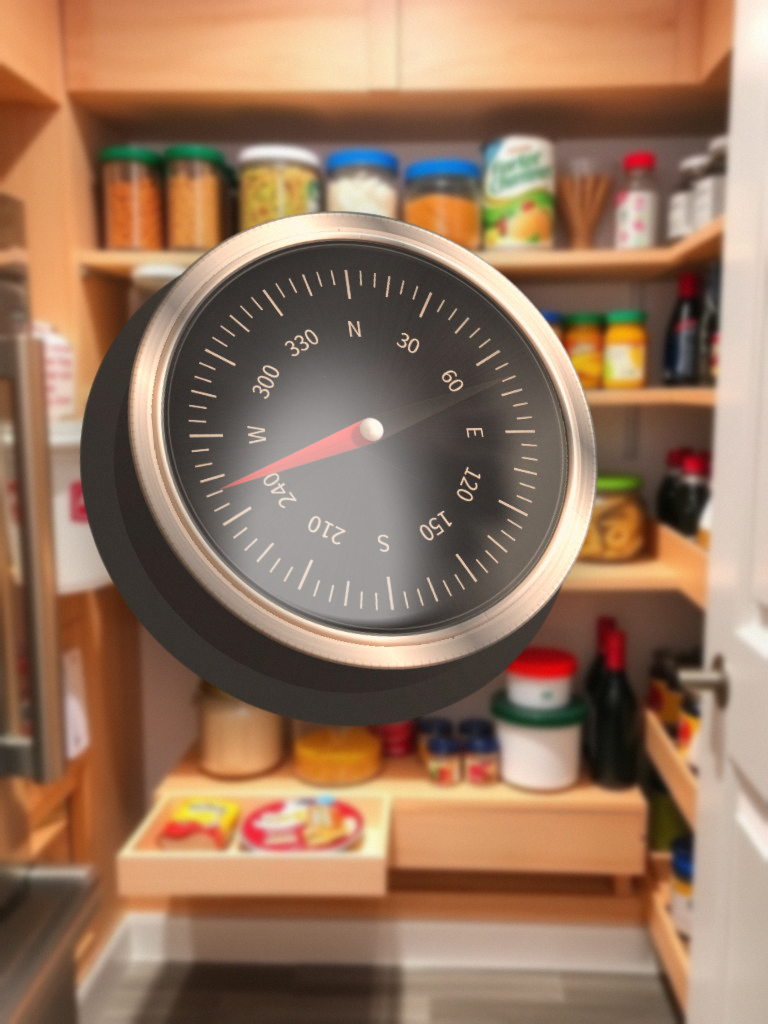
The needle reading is value=250 unit=°
